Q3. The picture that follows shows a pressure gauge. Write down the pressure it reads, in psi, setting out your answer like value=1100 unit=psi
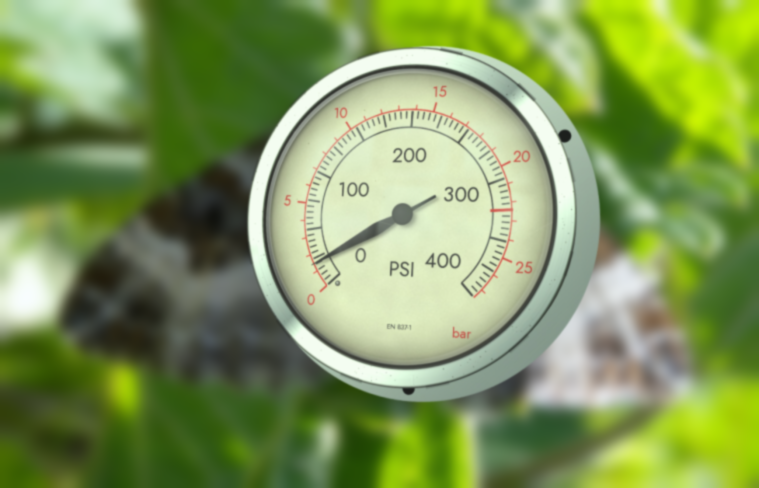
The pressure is value=20 unit=psi
